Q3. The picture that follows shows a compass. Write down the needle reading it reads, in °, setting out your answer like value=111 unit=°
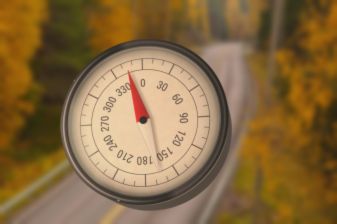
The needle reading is value=345 unit=°
